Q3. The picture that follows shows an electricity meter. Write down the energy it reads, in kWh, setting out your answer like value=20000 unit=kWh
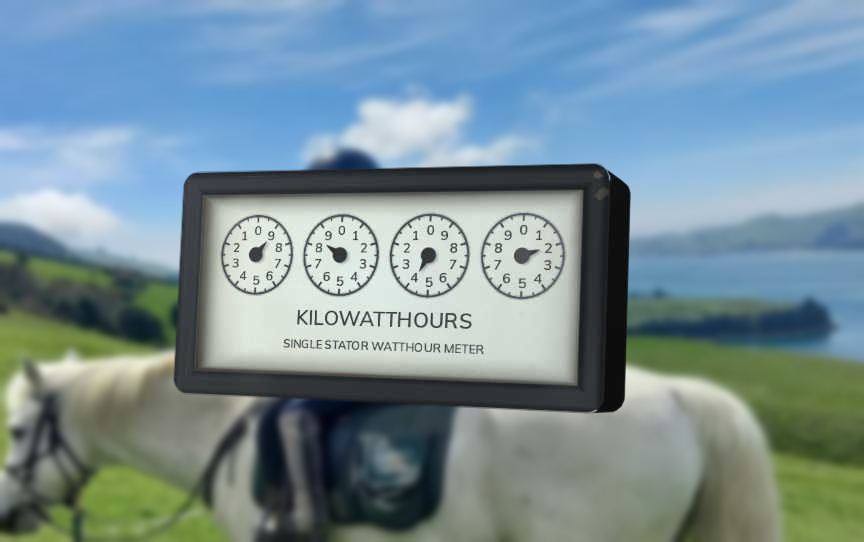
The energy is value=8842 unit=kWh
